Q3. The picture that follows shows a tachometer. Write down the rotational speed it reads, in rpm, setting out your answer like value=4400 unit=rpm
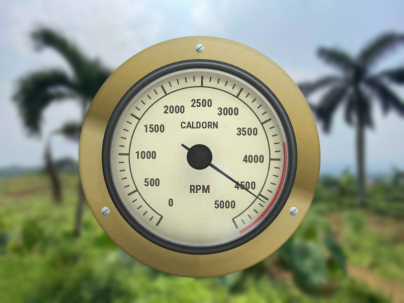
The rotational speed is value=4550 unit=rpm
